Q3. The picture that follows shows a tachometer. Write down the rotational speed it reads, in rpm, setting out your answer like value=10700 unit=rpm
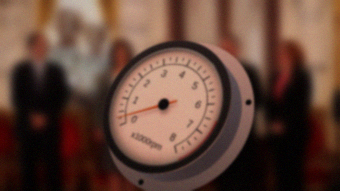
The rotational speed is value=250 unit=rpm
